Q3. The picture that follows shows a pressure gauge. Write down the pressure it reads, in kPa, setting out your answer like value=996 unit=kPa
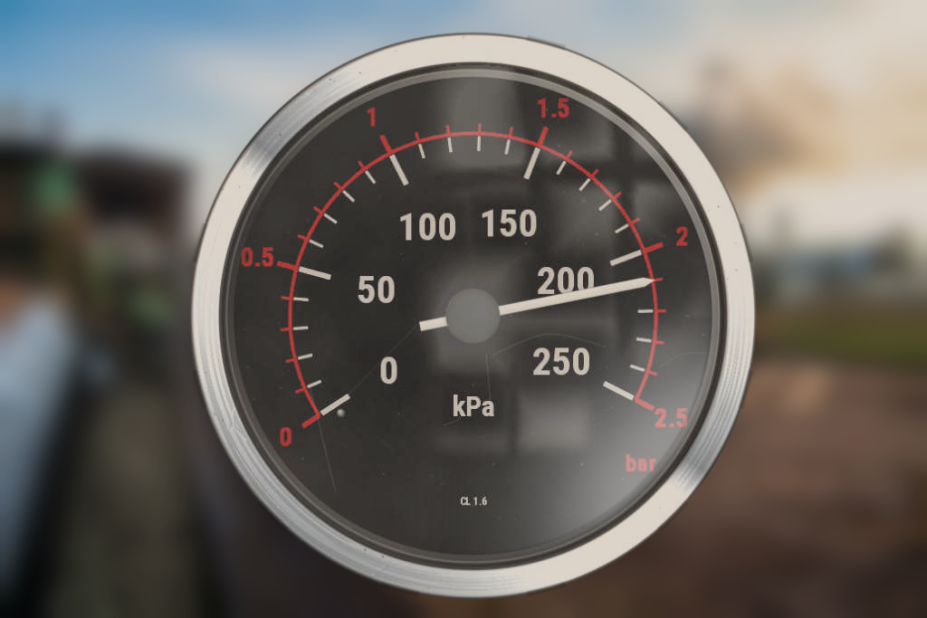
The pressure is value=210 unit=kPa
